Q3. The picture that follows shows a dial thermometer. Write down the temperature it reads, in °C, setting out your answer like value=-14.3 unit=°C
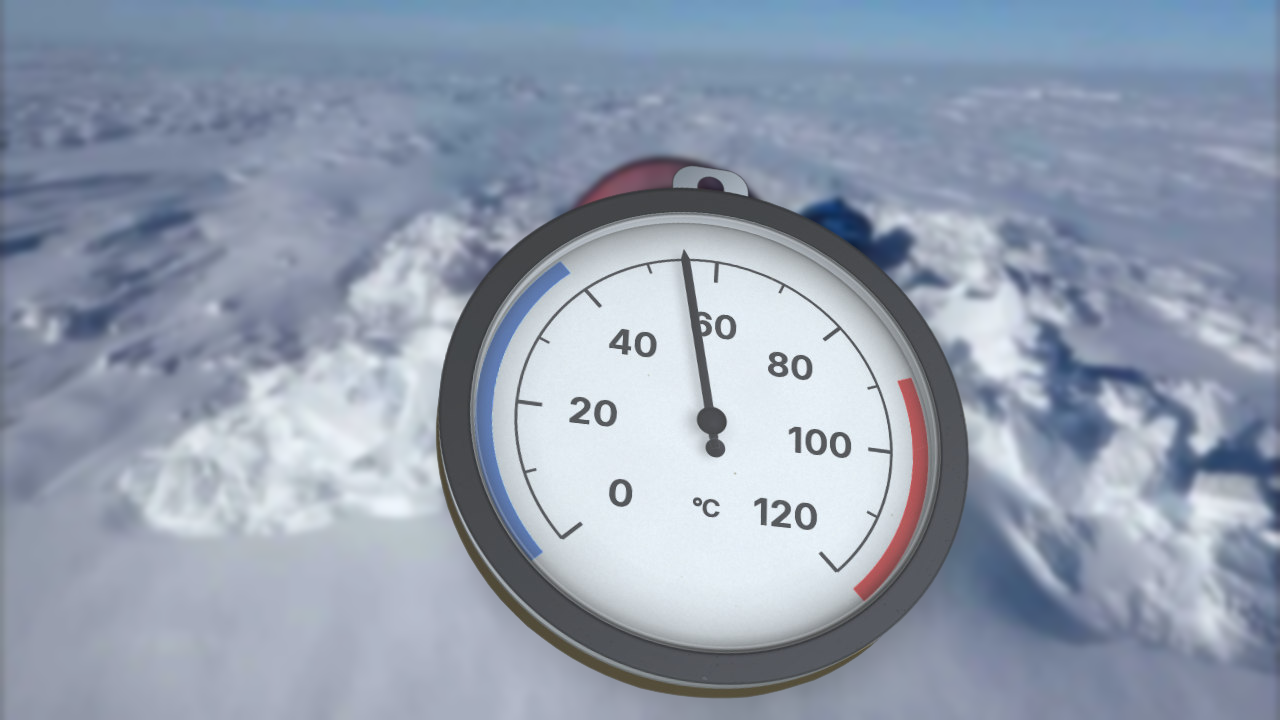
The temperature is value=55 unit=°C
